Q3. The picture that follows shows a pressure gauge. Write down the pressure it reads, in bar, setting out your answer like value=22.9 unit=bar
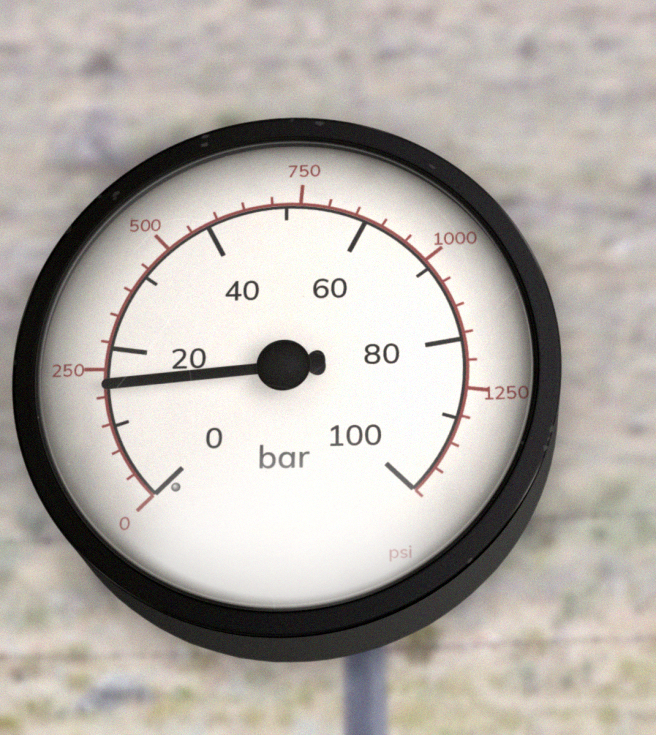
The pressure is value=15 unit=bar
